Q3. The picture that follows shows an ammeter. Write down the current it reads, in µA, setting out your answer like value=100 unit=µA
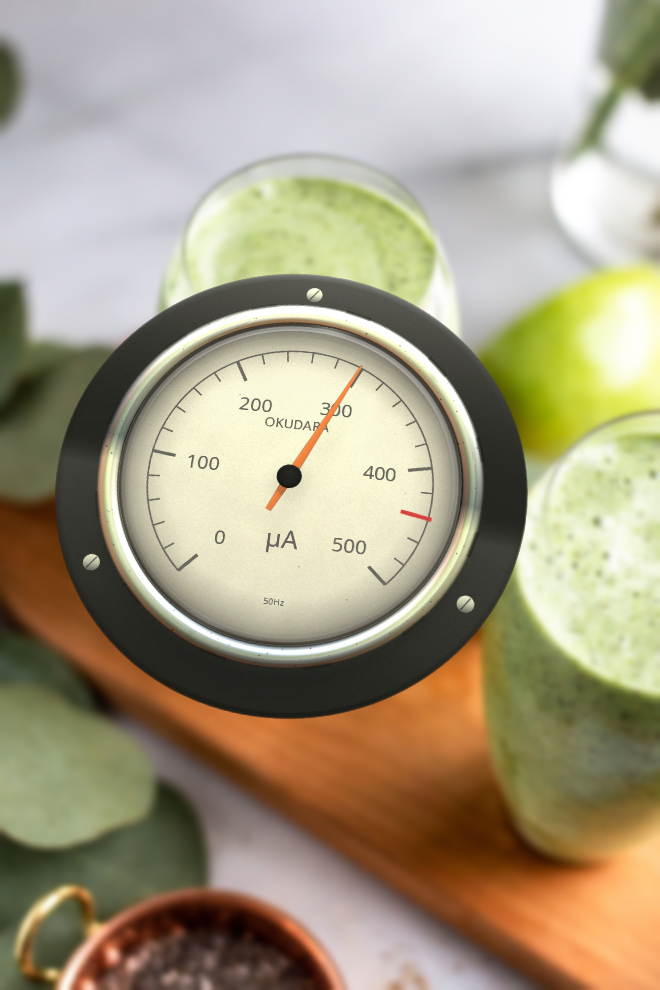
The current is value=300 unit=µA
